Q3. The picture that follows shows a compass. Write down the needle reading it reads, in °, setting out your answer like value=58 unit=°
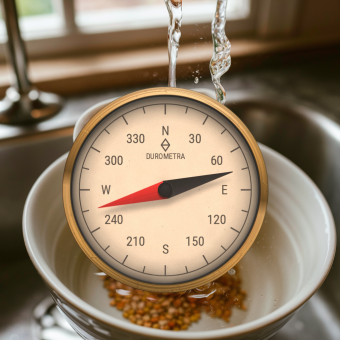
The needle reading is value=255 unit=°
